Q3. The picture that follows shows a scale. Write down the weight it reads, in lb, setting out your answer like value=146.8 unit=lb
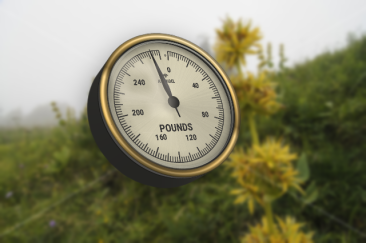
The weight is value=270 unit=lb
